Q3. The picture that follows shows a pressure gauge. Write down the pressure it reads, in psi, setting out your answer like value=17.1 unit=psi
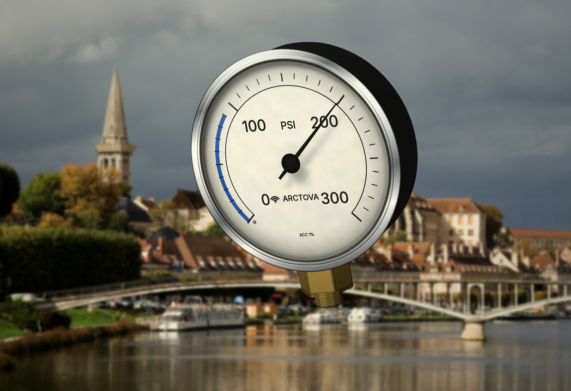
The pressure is value=200 unit=psi
